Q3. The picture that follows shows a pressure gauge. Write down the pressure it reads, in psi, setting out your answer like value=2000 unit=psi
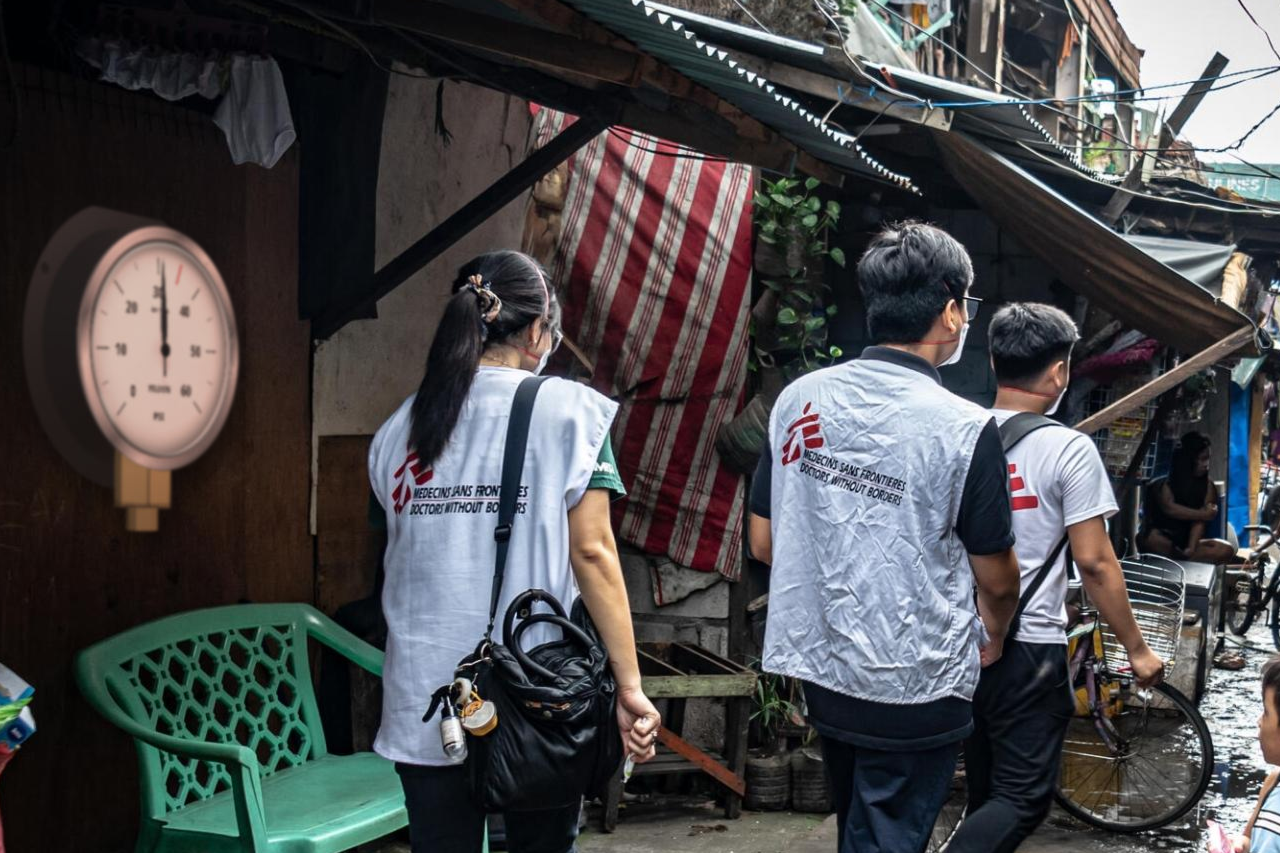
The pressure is value=30 unit=psi
